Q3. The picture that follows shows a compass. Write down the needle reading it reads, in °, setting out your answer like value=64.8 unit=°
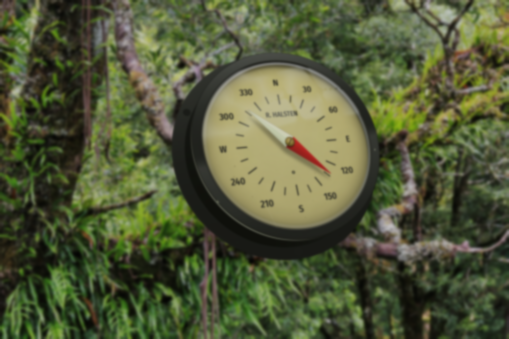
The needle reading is value=135 unit=°
